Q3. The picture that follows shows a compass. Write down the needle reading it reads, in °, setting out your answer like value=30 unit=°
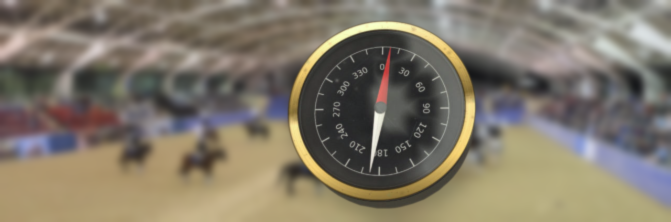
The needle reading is value=7.5 unit=°
